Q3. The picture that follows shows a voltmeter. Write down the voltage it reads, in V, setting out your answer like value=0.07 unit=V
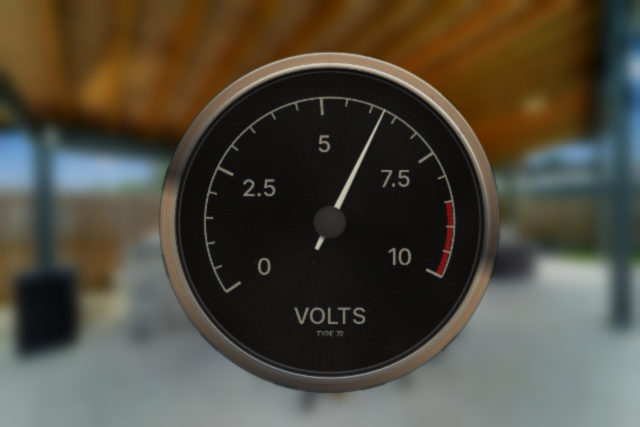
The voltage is value=6.25 unit=V
